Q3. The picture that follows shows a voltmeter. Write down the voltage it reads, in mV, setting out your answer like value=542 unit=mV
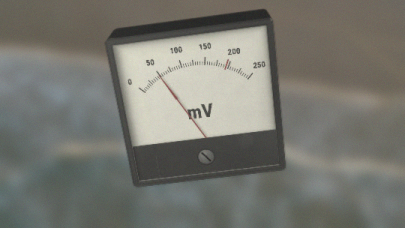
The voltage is value=50 unit=mV
